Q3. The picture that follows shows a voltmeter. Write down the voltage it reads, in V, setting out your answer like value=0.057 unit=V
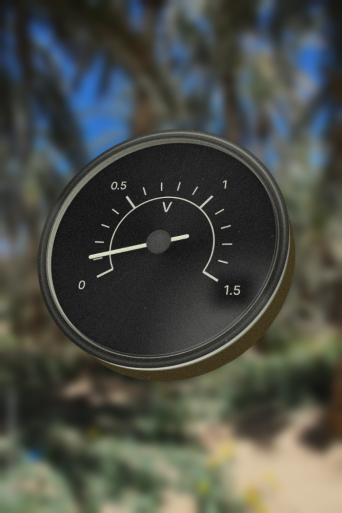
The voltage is value=0.1 unit=V
